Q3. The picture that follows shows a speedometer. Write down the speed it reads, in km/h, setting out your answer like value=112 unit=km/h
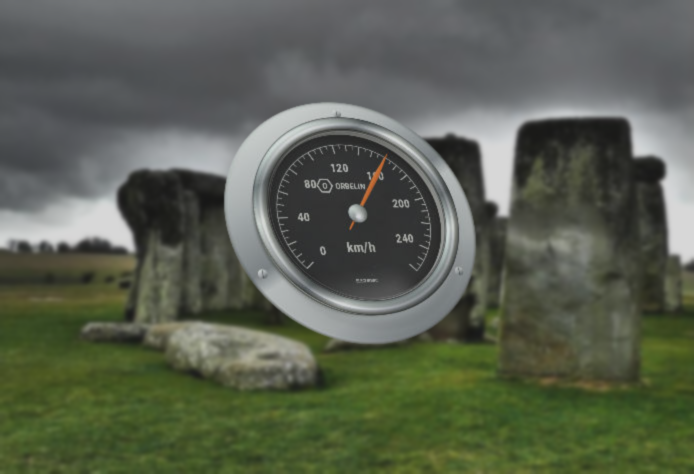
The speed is value=160 unit=km/h
